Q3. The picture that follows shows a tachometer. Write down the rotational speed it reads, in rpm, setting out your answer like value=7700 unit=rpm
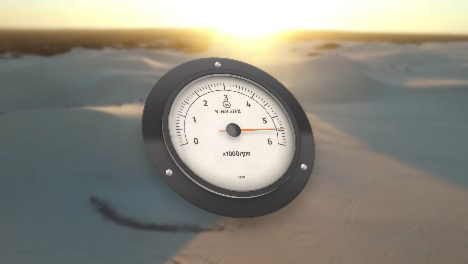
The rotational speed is value=5500 unit=rpm
